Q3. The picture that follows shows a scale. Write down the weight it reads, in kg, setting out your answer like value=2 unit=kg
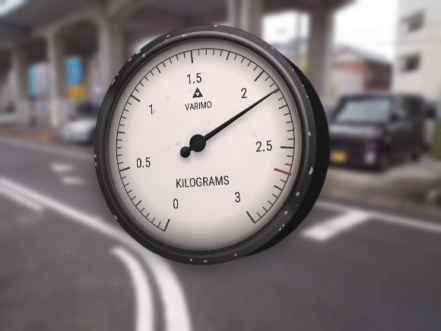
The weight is value=2.15 unit=kg
